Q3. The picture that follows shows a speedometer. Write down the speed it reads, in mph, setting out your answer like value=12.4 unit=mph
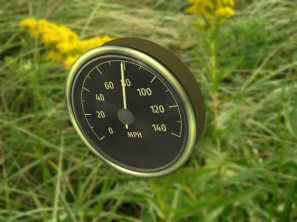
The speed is value=80 unit=mph
